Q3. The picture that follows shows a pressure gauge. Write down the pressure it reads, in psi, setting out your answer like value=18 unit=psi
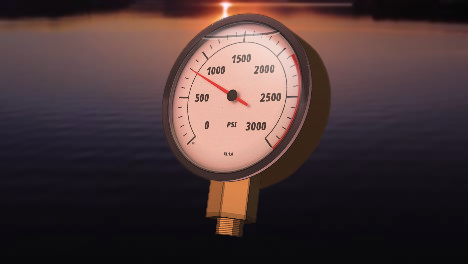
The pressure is value=800 unit=psi
